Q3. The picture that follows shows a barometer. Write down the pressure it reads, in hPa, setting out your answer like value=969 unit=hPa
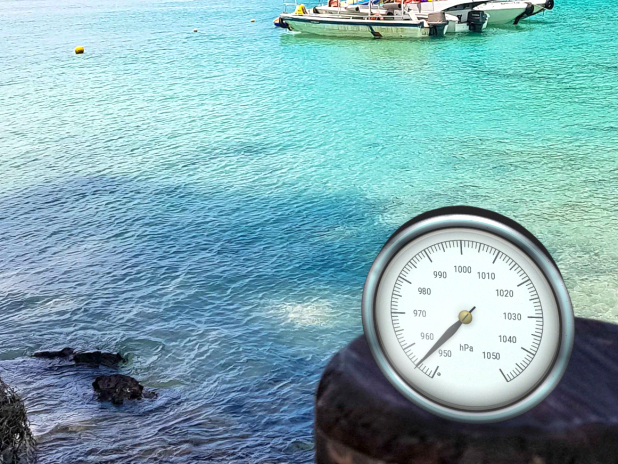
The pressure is value=955 unit=hPa
